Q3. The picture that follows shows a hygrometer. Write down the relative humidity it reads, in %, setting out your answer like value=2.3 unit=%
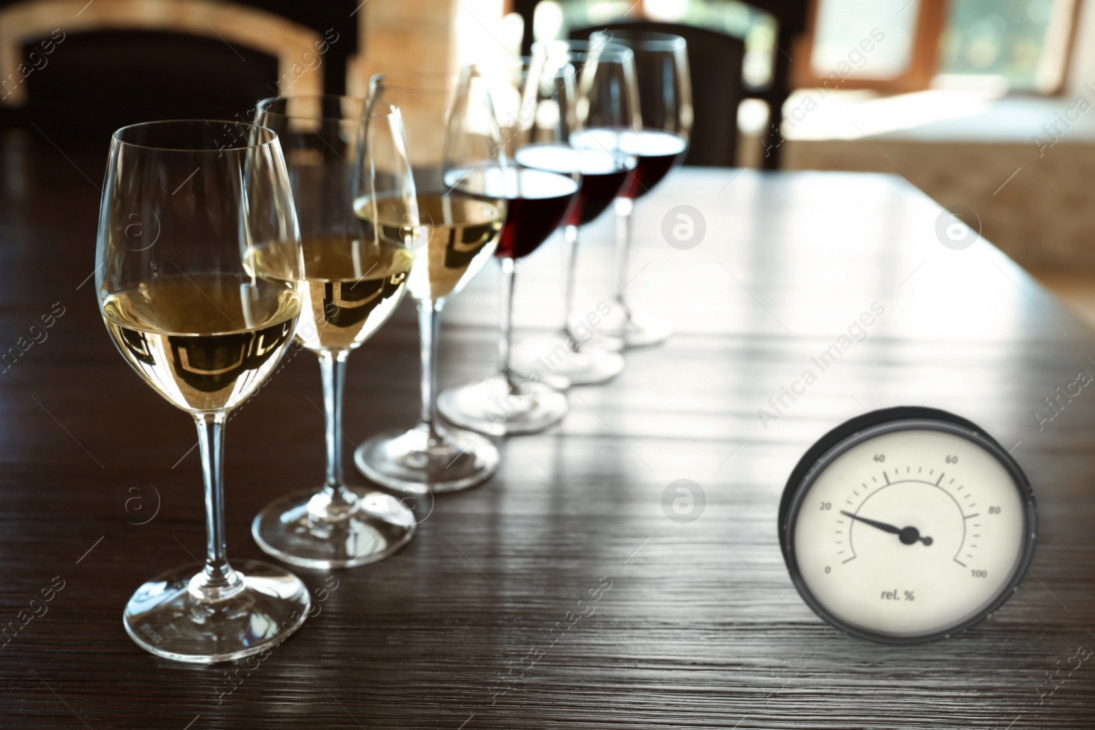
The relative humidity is value=20 unit=%
